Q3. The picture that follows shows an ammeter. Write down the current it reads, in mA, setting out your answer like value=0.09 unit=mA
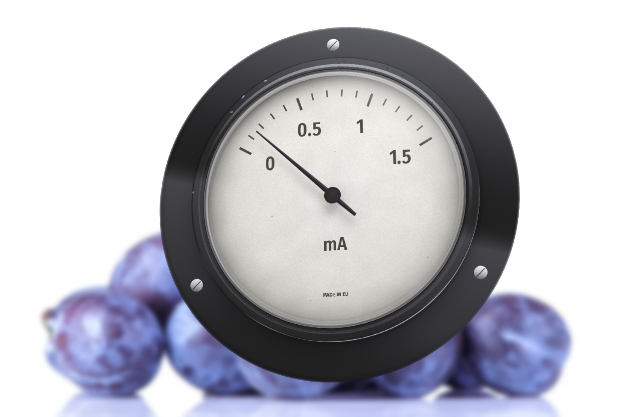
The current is value=0.15 unit=mA
